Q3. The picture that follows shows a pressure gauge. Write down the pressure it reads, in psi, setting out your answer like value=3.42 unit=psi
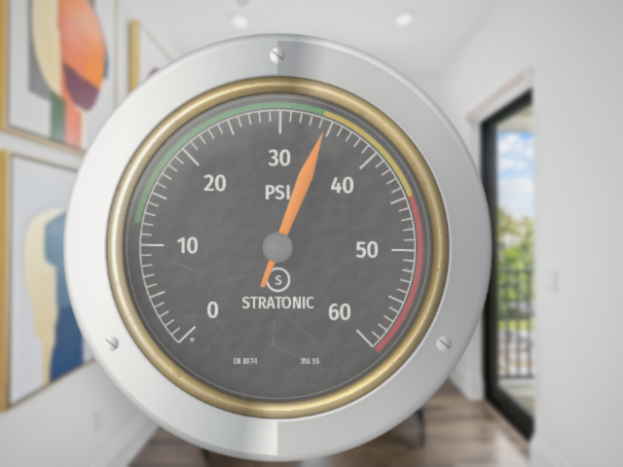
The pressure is value=34.5 unit=psi
